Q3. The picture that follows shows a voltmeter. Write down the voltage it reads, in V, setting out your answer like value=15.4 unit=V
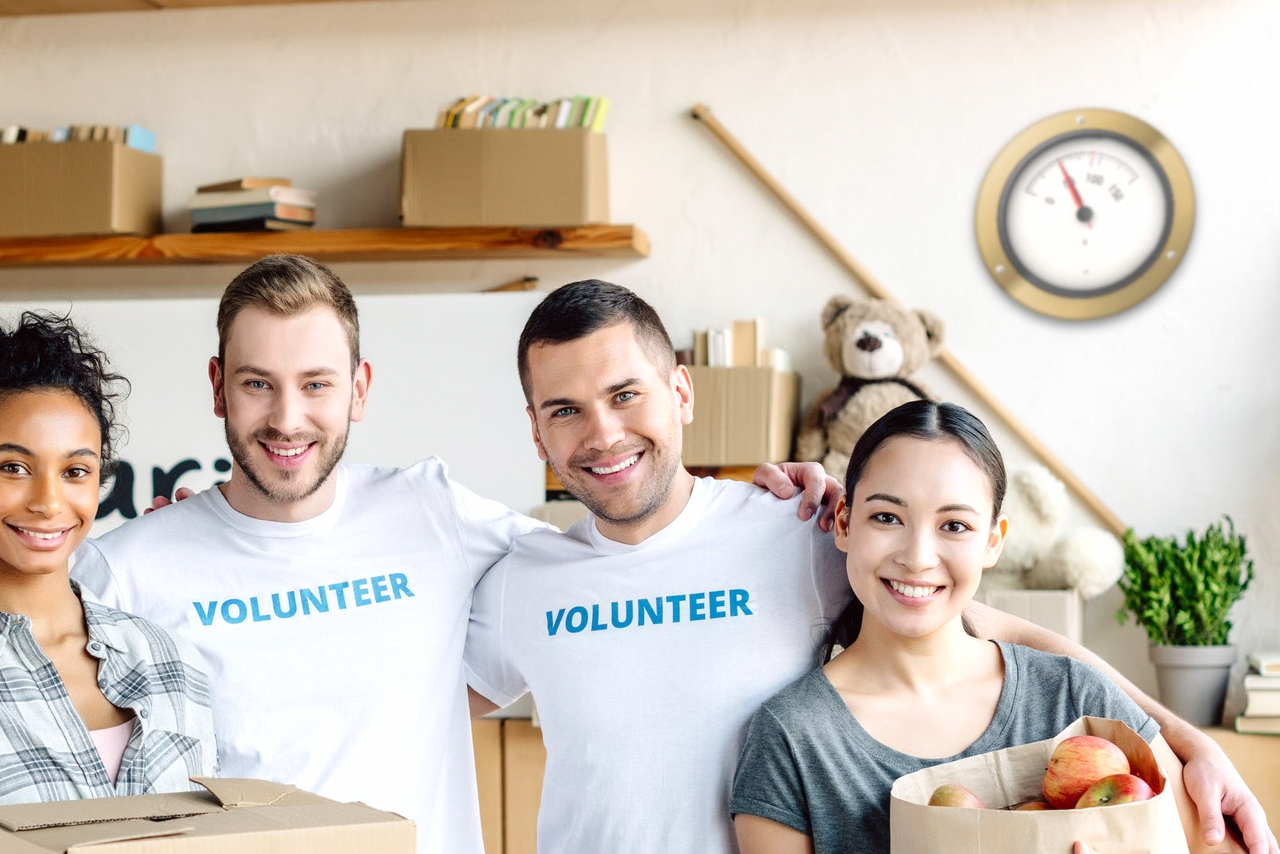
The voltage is value=50 unit=V
